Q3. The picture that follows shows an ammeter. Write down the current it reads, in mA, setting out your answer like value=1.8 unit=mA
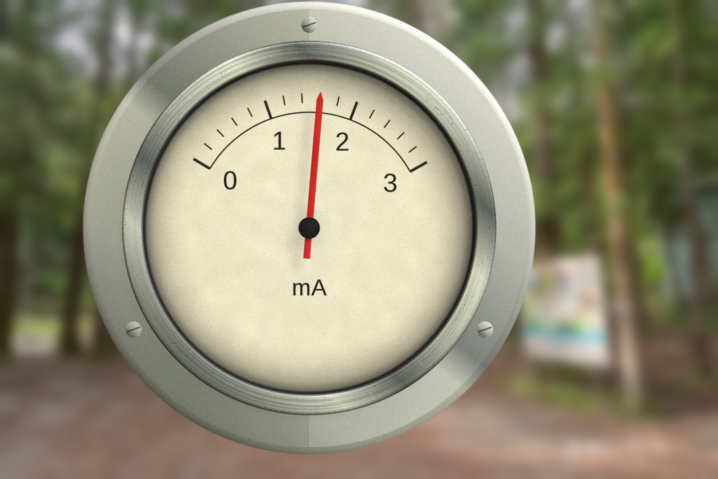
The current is value=1.6 unit=mA
